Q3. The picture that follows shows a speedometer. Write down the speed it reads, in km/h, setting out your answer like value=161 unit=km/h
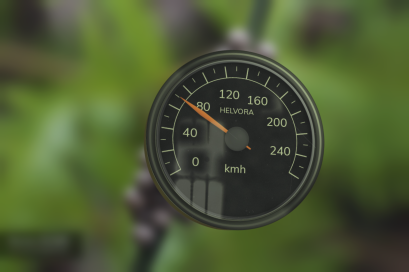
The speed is value=70 unit=km/h
